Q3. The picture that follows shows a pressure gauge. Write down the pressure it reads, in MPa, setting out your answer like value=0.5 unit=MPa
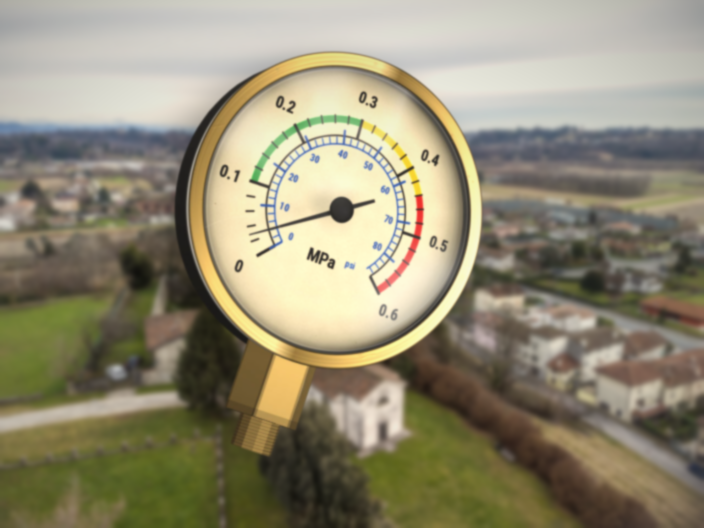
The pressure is value=0.03 unit=MPa
